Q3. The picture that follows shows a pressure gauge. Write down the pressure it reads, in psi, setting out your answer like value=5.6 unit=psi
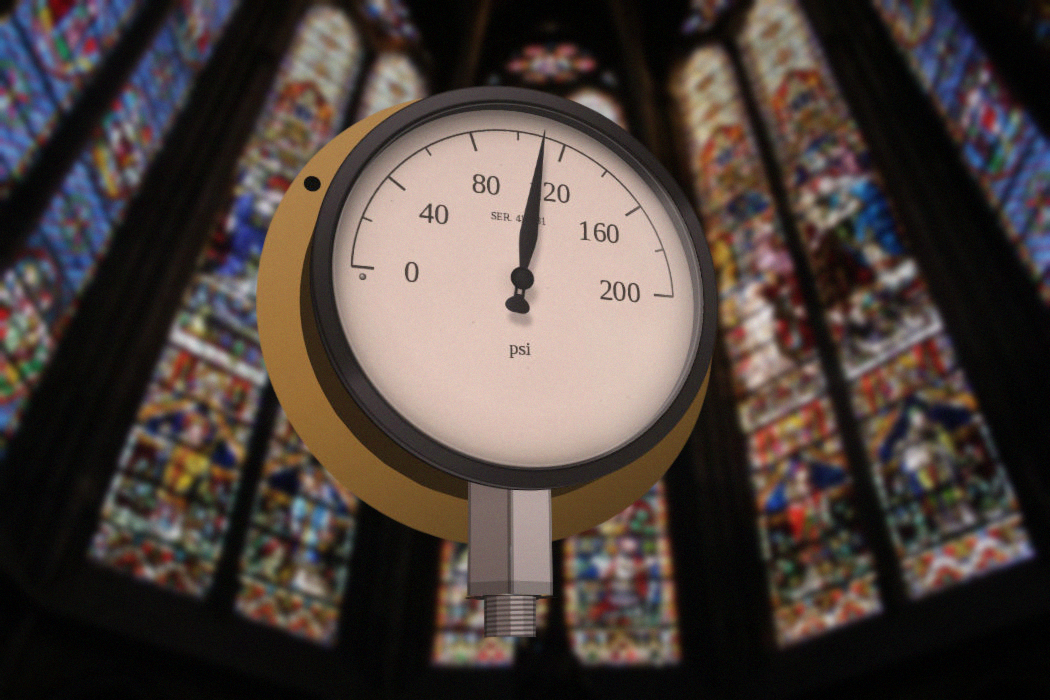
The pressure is value=110 unit=psi
